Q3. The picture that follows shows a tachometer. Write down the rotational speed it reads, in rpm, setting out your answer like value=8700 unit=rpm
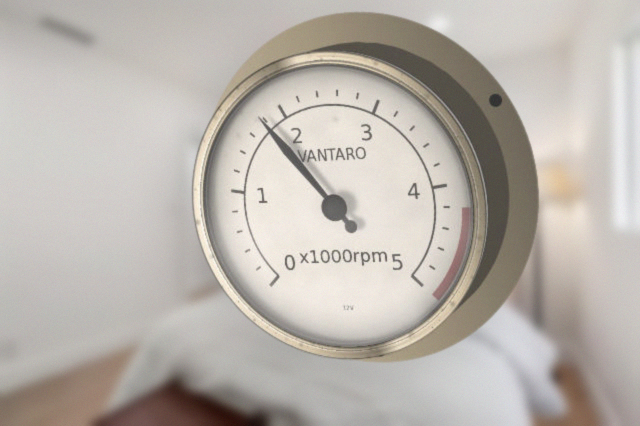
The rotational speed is value=1800 unit=rpm
